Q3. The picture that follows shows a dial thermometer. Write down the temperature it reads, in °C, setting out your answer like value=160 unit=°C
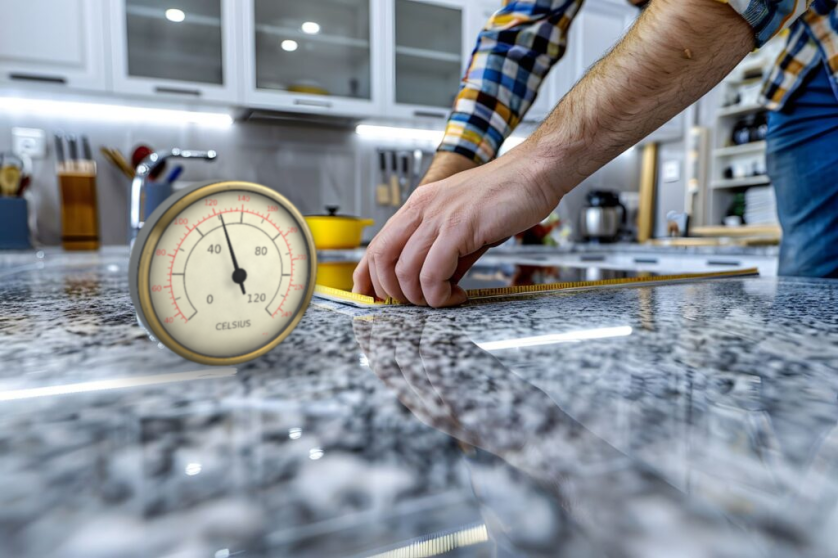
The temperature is value=50 unit=°C
